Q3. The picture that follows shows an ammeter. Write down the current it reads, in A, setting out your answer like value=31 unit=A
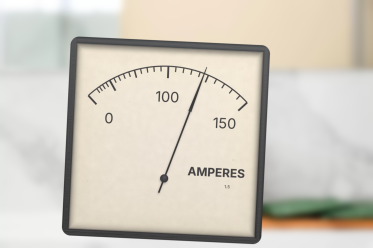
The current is value=122.5 unit=A
